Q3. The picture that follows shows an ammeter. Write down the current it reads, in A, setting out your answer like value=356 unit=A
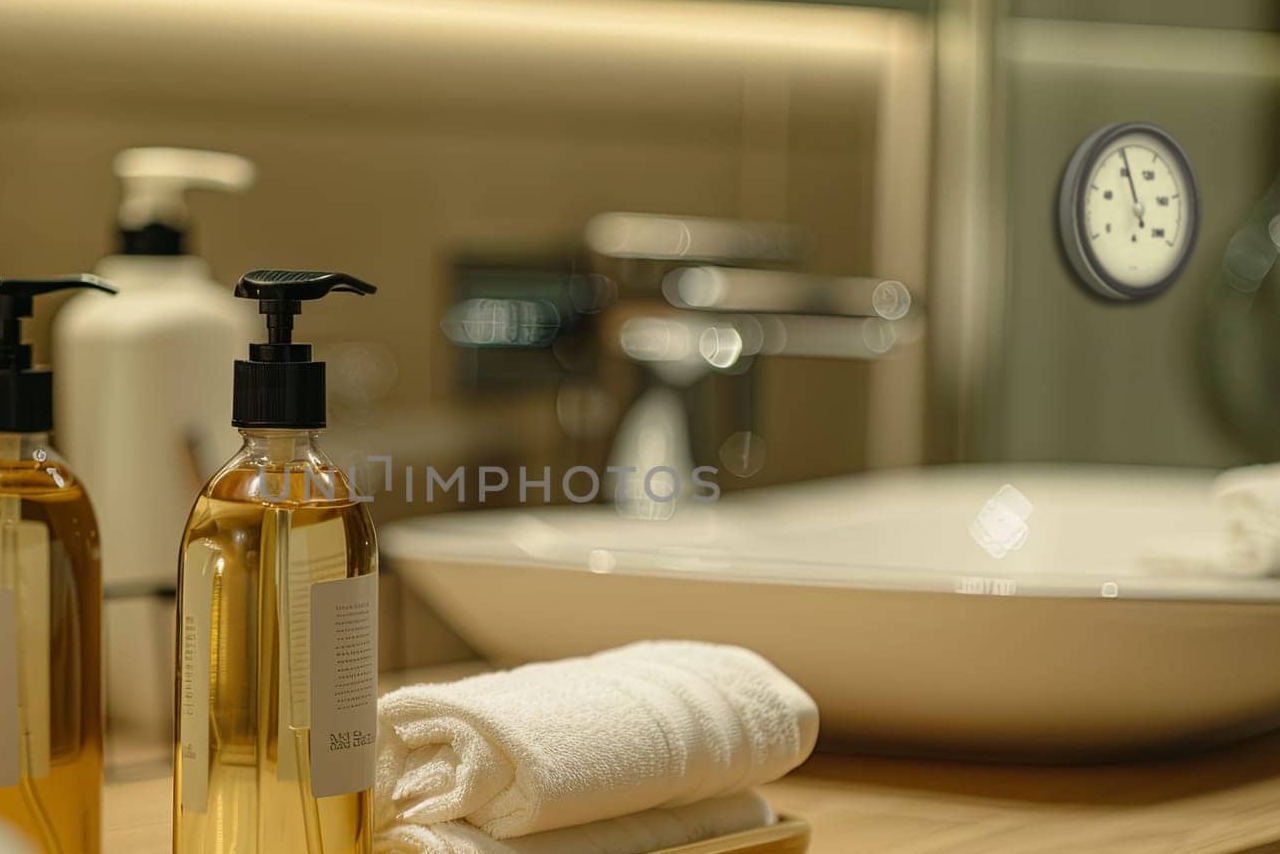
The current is value=80 unit=A
